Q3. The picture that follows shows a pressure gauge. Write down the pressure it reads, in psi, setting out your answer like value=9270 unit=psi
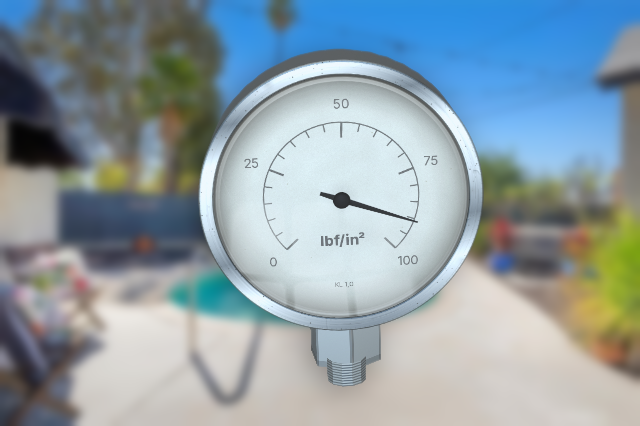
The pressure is value=90 unit=psi
